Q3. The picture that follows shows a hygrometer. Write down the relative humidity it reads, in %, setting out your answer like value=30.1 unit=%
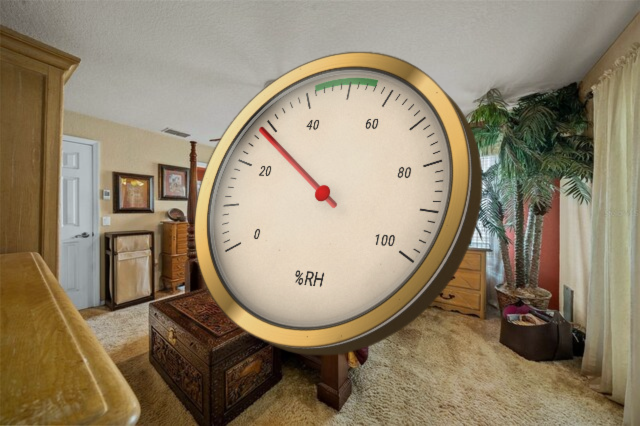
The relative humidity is value=28 unit=%
